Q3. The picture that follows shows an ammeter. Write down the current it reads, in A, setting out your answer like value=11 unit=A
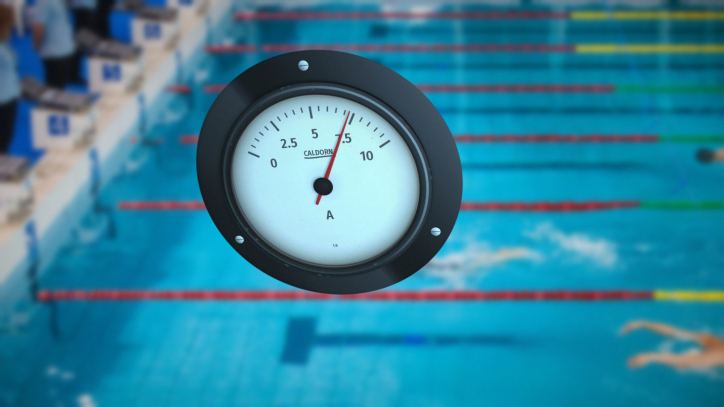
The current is value=7.25 unit=A
